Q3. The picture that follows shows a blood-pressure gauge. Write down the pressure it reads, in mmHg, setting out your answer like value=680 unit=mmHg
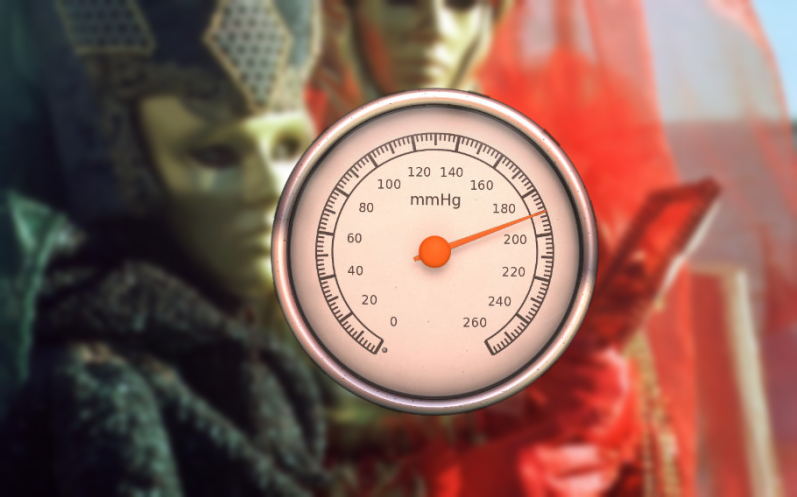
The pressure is value=190 unit=mmHg
